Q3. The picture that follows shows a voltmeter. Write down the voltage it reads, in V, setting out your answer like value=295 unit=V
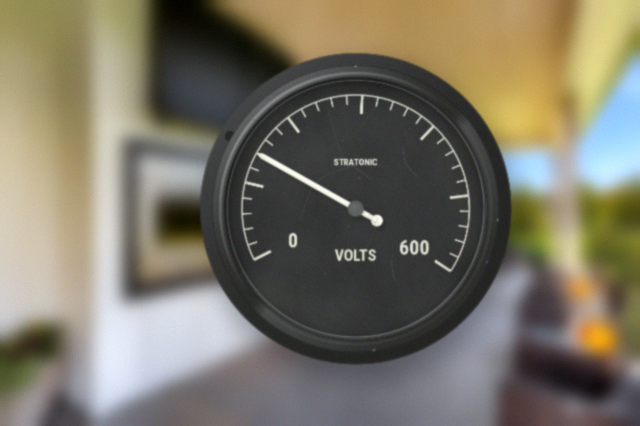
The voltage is value=140 unit=V
